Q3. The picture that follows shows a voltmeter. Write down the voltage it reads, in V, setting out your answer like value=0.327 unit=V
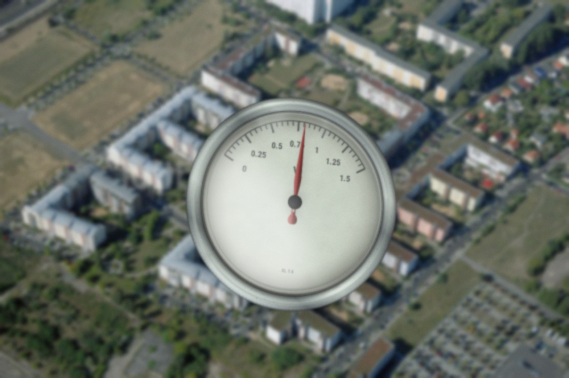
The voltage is value=0.8 unit=V
